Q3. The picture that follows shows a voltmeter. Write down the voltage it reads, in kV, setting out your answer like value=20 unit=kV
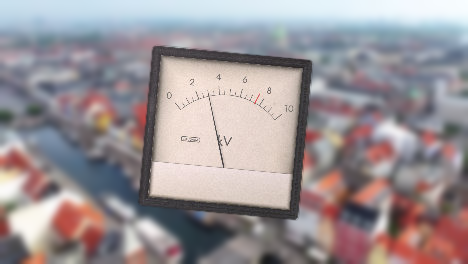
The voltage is value=3 unit=kV
